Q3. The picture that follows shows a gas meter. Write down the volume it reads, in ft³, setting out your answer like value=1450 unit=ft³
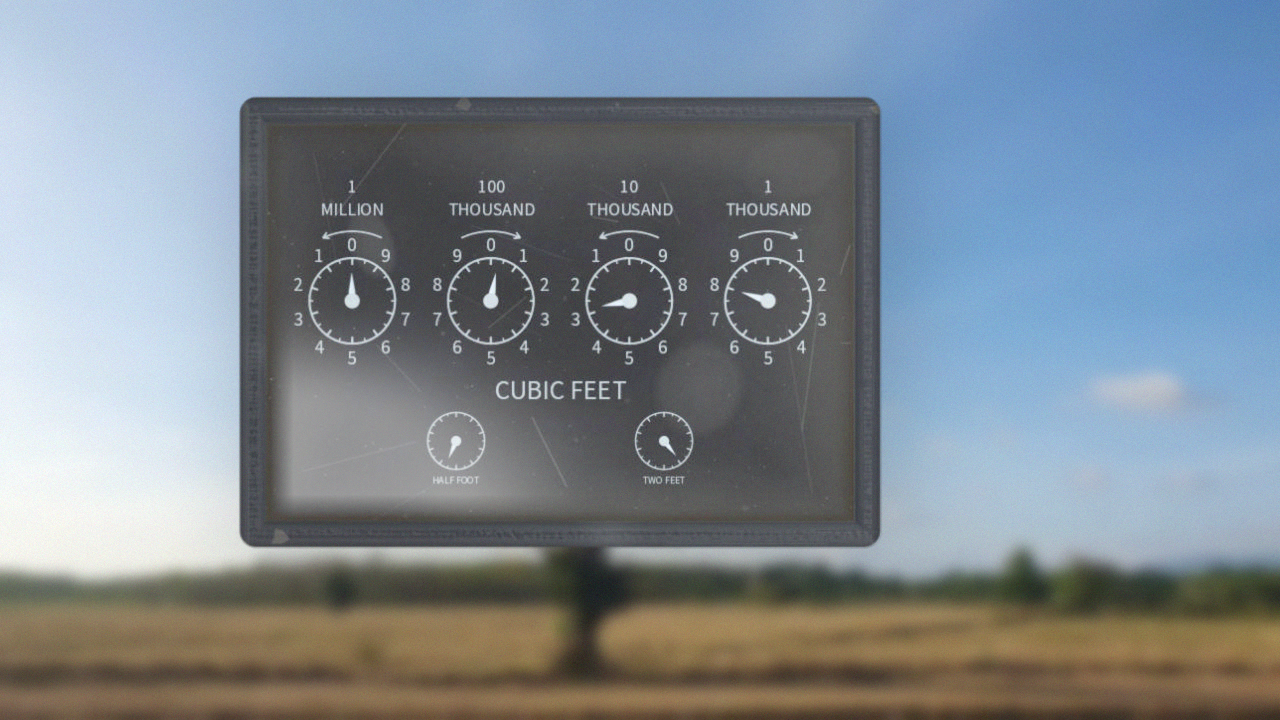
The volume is value=2800 unit=ft³
